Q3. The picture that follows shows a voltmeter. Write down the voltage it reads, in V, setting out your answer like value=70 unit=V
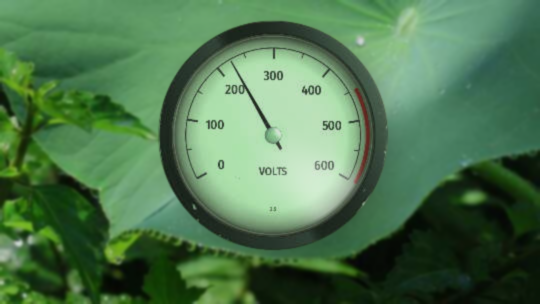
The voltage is value=225 unit=V
